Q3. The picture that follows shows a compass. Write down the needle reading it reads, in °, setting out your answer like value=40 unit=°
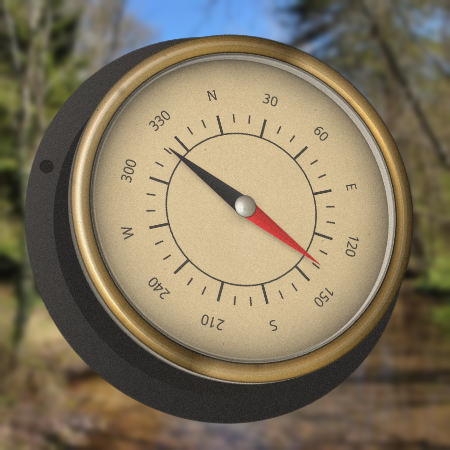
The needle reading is value=140 unit=°
